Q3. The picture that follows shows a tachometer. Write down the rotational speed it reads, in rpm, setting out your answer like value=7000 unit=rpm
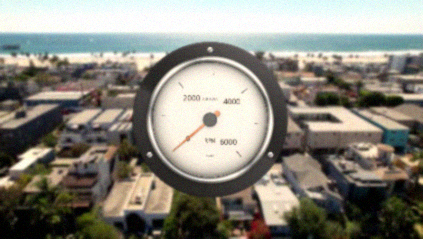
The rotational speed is value=0 unit=rpm
